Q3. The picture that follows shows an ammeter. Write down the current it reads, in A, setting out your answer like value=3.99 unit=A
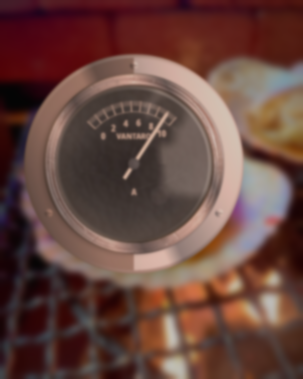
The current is value=9 unit=A
